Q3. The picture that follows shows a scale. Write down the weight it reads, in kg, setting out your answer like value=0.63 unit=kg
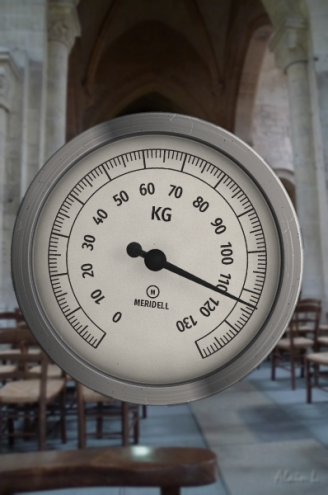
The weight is value=113 unit=kg
